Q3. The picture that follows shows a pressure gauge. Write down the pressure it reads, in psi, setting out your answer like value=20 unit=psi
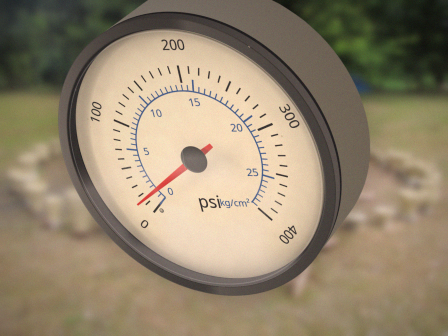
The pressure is value=15 unit=psi
